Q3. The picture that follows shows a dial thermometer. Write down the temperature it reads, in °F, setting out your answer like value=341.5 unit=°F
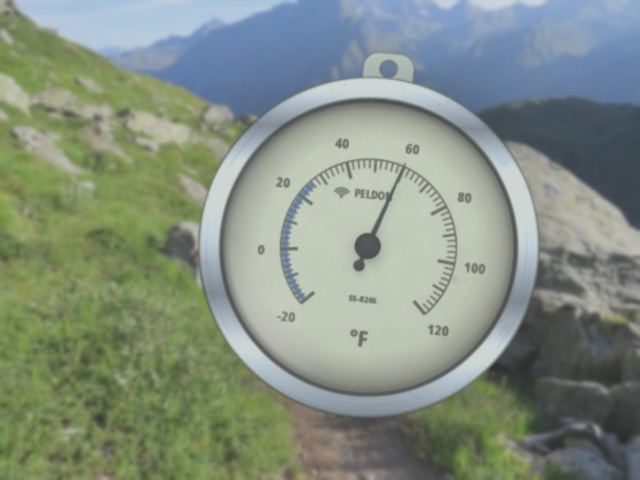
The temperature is value=60 unit=°F
